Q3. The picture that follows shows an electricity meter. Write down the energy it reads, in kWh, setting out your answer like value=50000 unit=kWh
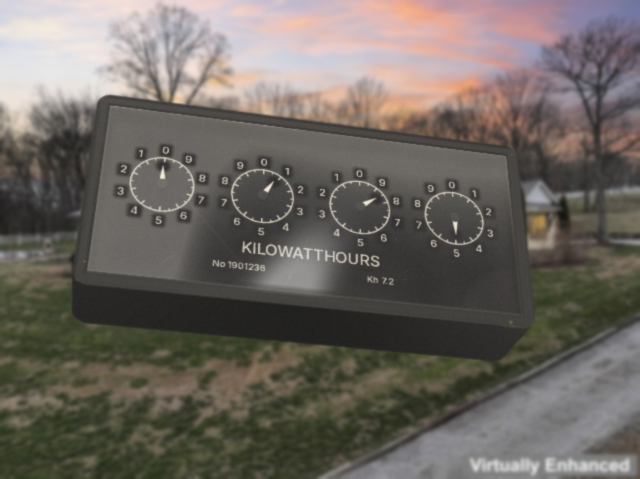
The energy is value=85 unit=kWh
